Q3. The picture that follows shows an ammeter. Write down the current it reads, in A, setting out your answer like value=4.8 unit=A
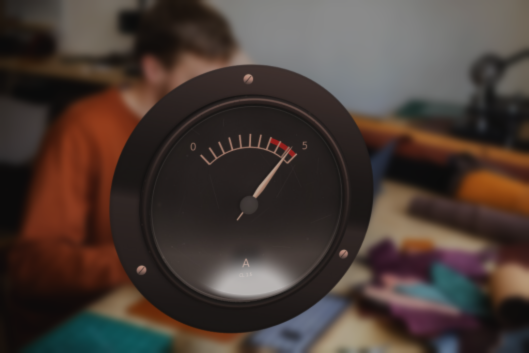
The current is value=4.5 unit=A
